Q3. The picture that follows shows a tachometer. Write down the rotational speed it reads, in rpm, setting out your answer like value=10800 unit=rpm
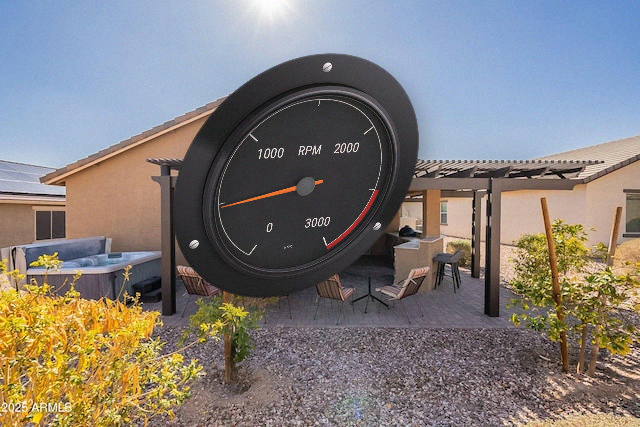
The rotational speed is value=500 unit=rpm
